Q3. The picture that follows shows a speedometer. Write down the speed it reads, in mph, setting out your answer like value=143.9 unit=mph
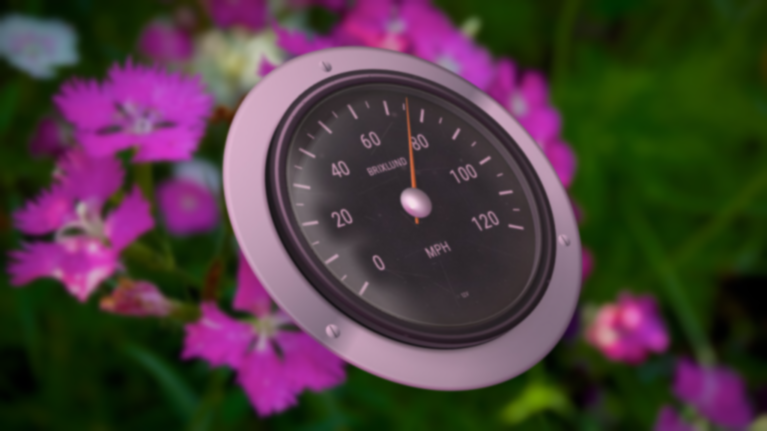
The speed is value=75 unit=mph
